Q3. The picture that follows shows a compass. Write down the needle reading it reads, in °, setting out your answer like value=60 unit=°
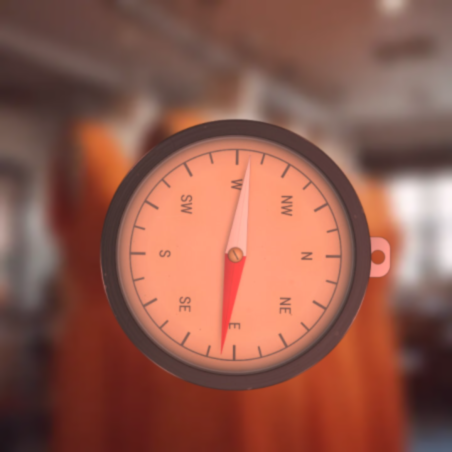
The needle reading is value=97.5 unit=°
